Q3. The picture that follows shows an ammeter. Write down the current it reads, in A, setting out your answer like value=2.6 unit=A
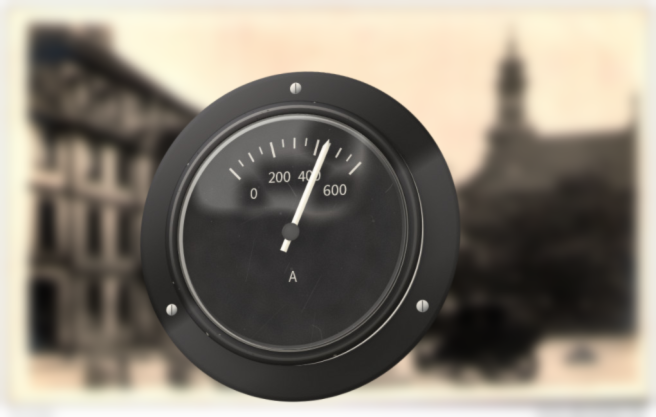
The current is value=450 unit=A
